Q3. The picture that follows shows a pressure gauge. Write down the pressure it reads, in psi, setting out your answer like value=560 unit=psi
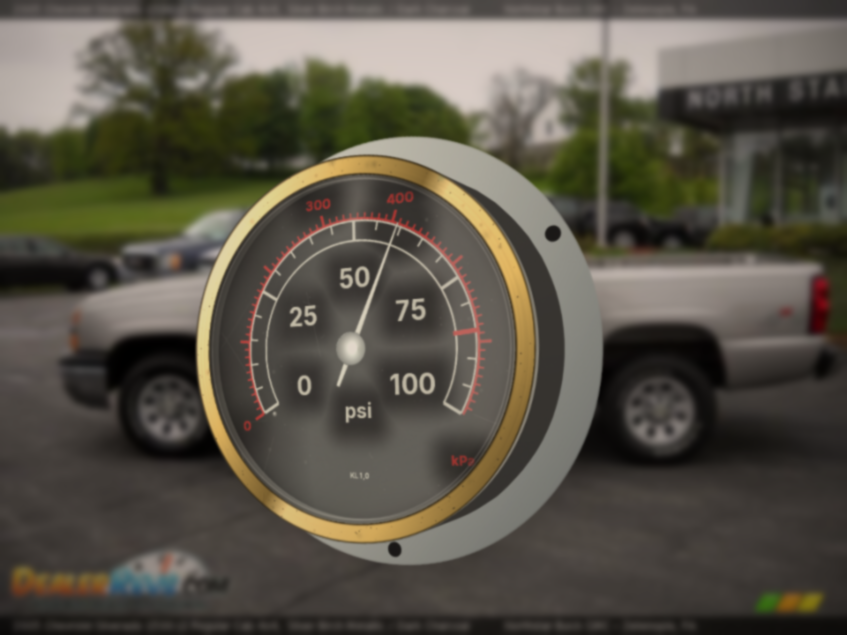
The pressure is value=60 unit=psi
